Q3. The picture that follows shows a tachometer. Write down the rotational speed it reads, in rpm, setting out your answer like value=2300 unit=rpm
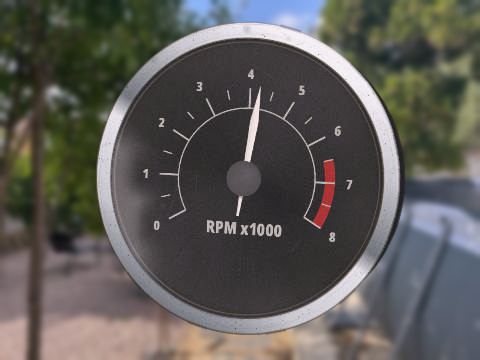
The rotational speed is value=4250 unit=rpm
